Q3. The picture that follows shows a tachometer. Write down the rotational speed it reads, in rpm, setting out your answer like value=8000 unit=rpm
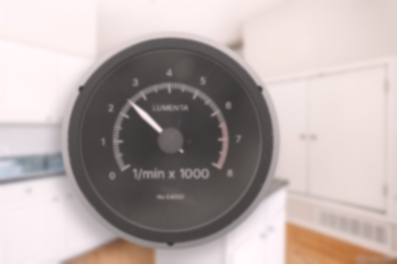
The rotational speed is value=2500 unit=rpm
